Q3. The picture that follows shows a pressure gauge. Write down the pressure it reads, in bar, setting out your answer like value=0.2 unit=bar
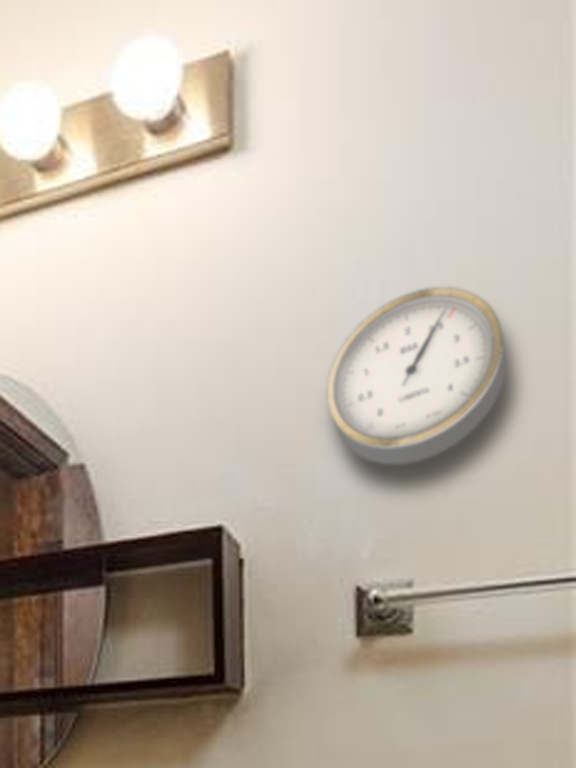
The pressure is value=2.5 unit=bar
